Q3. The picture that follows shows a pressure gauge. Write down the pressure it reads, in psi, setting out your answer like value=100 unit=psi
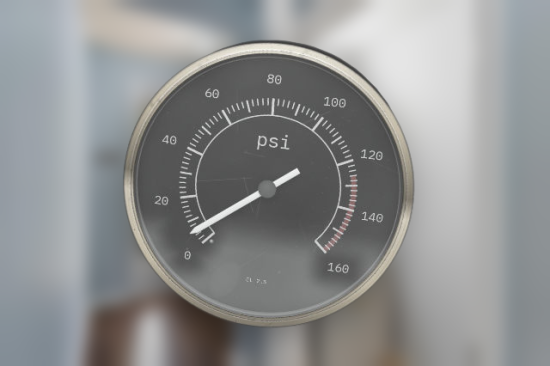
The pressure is value=6 unit=psi
